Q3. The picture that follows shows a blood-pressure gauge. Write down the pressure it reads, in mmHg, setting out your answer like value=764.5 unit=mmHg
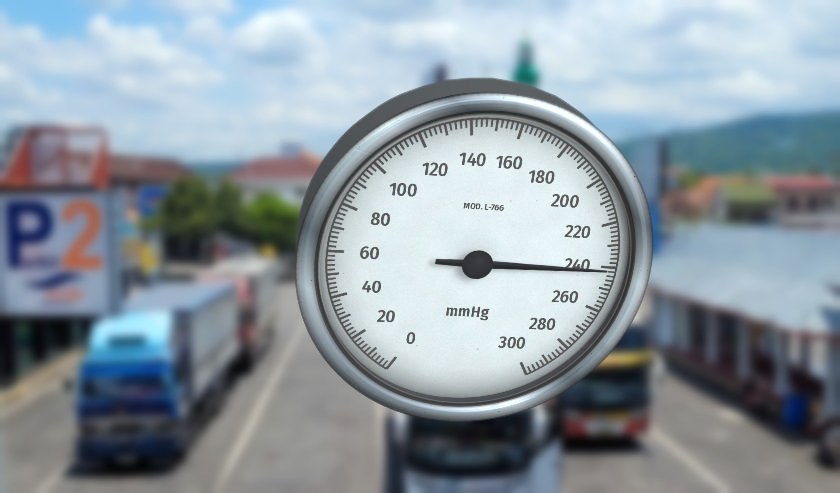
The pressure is value=240 unit=mmHg
